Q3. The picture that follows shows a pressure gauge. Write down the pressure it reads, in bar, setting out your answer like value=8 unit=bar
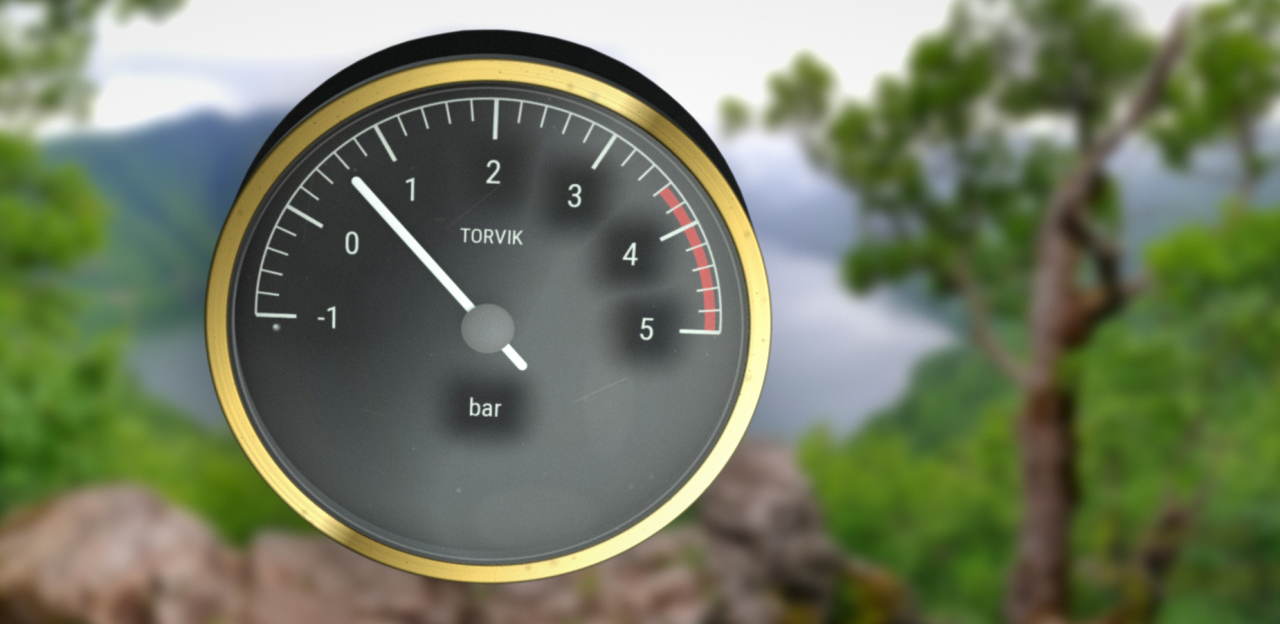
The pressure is value=0.6 unit=bar
